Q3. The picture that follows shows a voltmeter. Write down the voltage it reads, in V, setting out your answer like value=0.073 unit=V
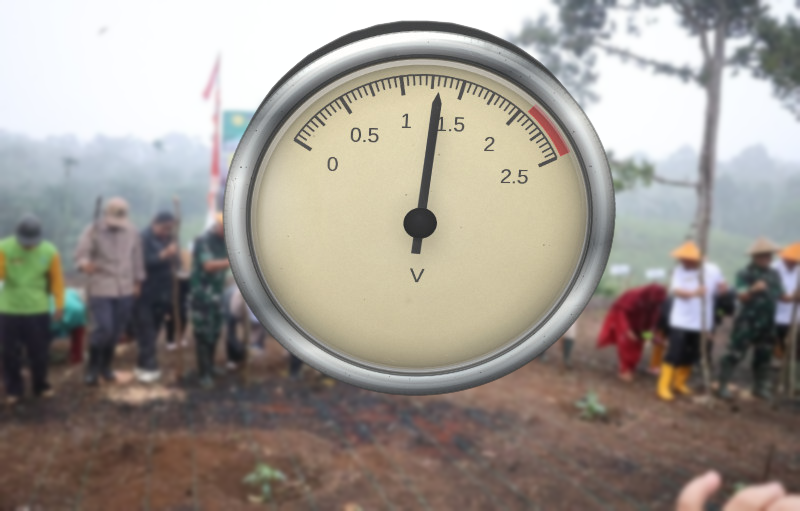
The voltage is value=1.3 unit=V
